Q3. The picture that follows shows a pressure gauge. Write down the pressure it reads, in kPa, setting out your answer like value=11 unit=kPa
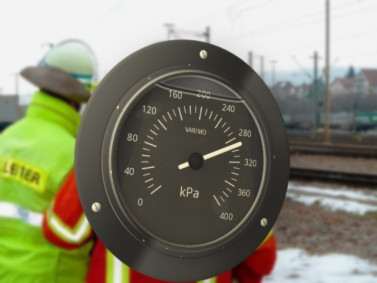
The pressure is value=290 unit=kPa
